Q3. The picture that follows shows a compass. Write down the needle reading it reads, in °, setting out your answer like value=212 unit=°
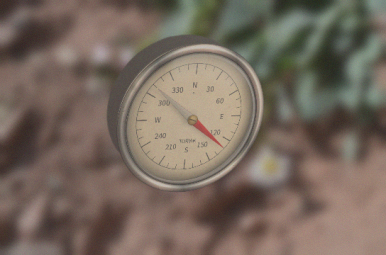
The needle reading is value=130 unit=°
